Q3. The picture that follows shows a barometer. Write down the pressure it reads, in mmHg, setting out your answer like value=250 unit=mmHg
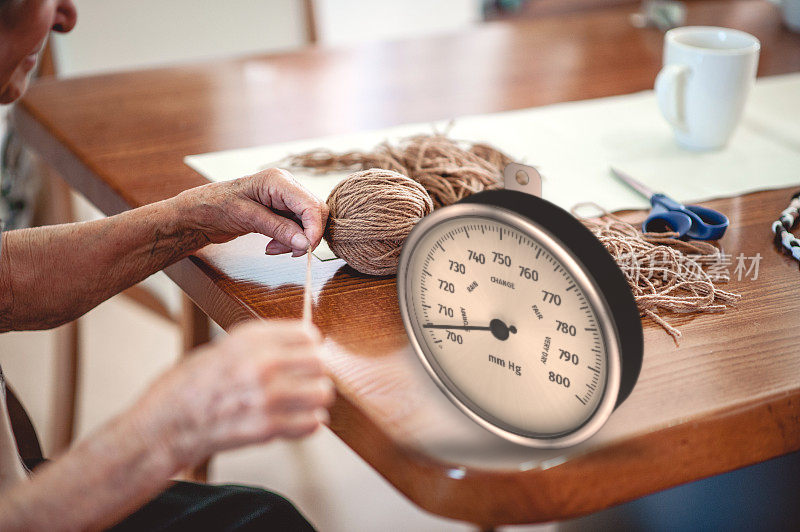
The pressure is value=705 unit=mmHg
